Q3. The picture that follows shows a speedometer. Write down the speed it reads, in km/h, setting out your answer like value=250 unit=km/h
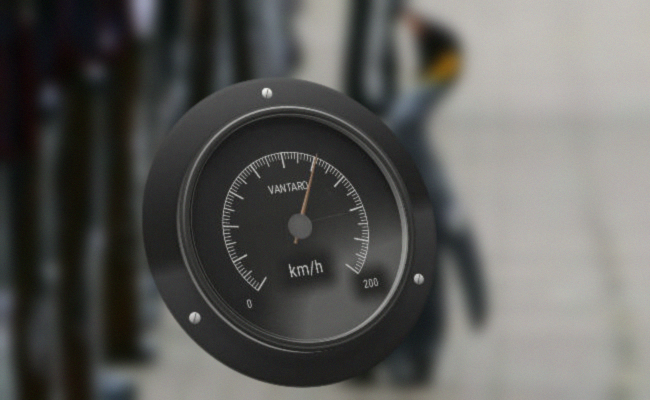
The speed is value=120 unit=km/h
